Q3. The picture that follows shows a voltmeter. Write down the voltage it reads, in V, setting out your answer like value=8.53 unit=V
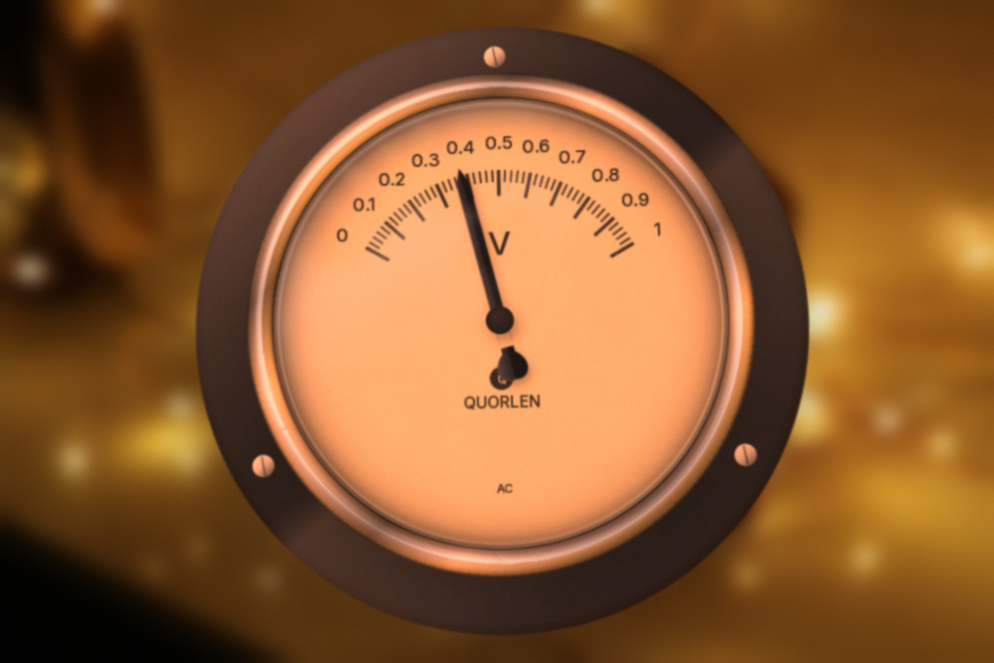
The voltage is value=0.38 unit=V
